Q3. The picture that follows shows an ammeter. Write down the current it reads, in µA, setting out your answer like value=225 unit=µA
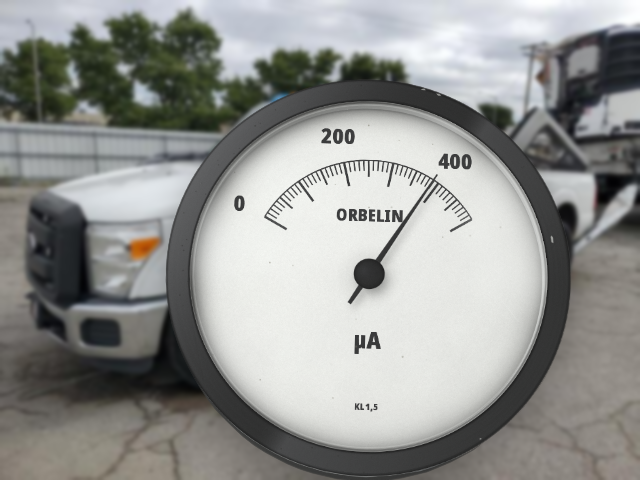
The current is value=390 unit=µA
